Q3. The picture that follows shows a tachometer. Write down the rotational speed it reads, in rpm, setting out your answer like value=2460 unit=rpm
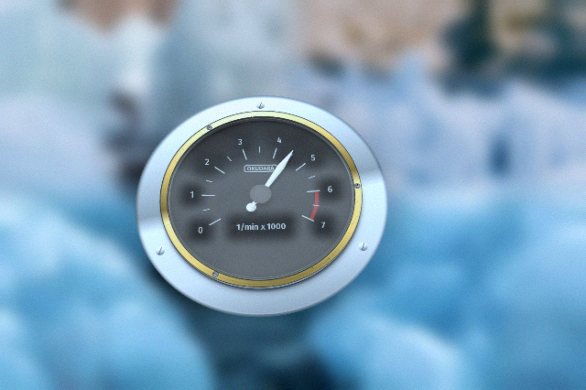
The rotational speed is value=4500 unit=rpm
